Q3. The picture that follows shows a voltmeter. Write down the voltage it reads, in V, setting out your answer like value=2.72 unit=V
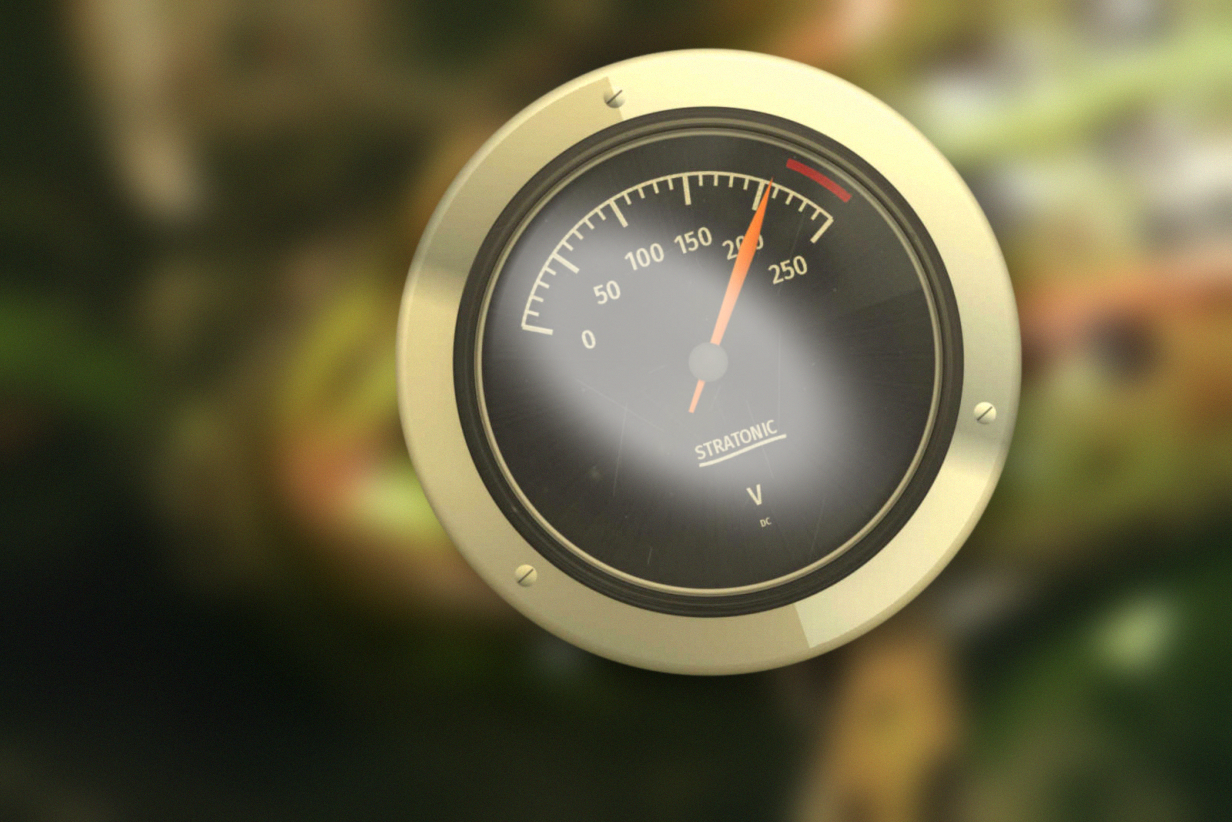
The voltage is value=205 unit=V
